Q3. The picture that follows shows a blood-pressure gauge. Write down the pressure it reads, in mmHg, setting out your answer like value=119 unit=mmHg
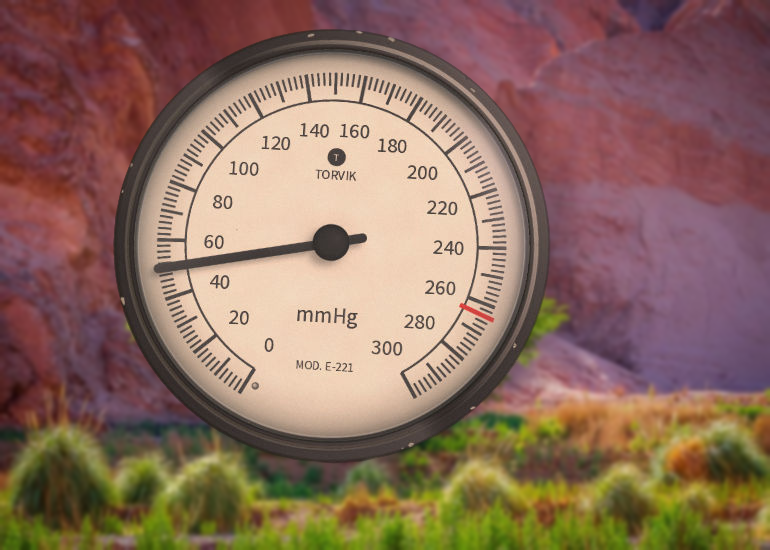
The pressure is value=50 unit=mmHg
